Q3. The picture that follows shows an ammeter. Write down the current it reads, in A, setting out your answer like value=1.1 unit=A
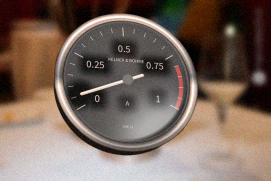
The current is value=0.05 unit=A
